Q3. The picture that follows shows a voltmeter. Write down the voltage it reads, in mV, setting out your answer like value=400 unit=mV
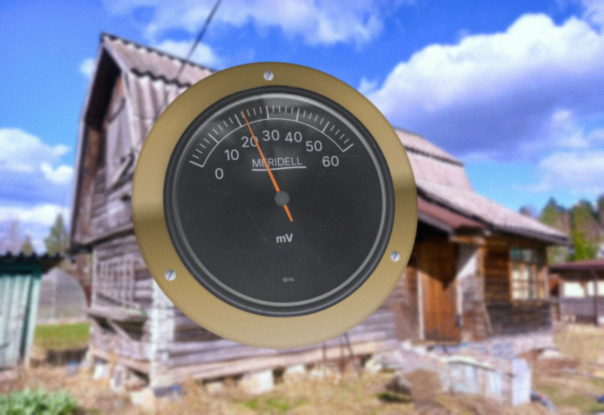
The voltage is value=22 unit=mV
